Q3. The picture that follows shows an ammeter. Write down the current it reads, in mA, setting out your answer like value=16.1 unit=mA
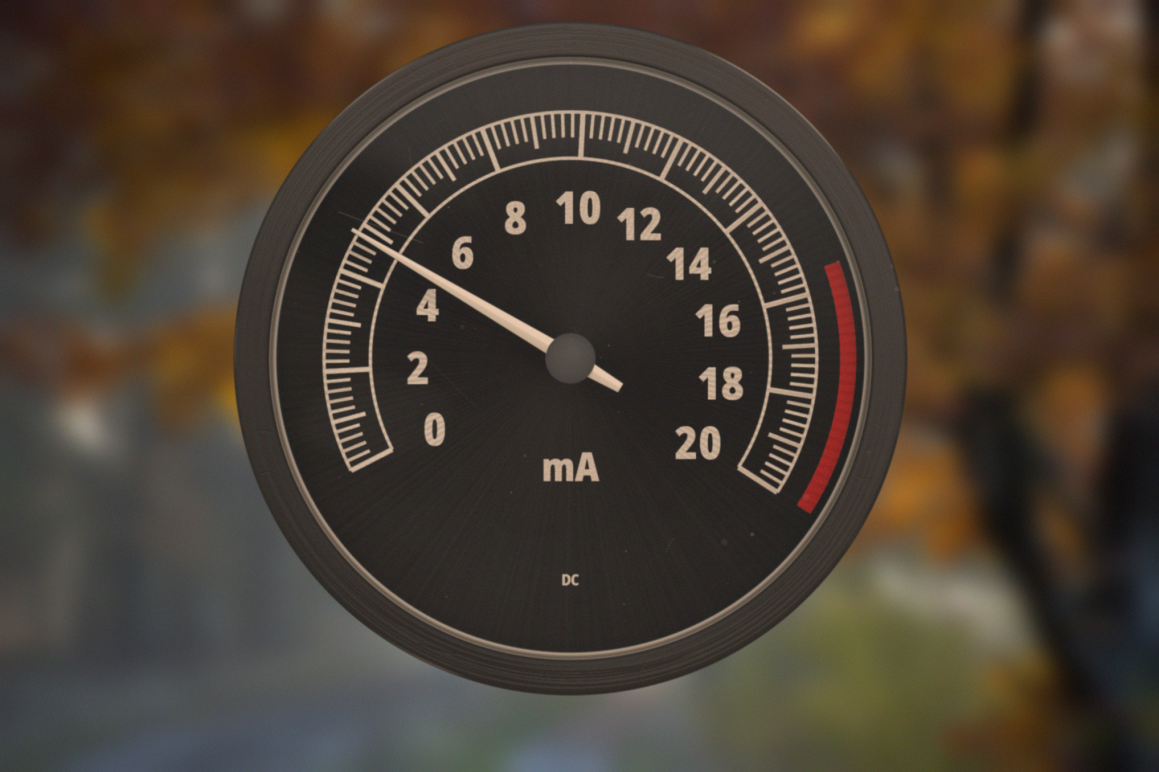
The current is value=4.8 unit=mA
